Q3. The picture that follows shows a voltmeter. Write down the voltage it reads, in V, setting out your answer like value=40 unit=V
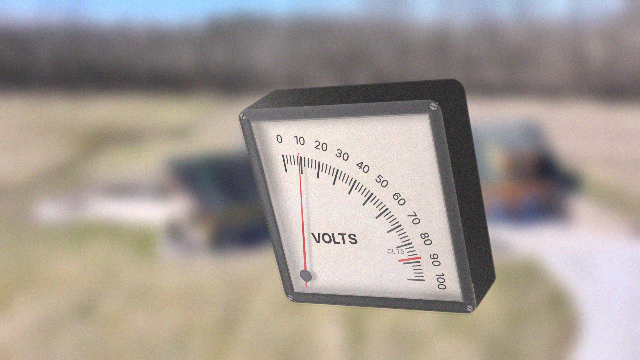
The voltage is value=10 unit=V
